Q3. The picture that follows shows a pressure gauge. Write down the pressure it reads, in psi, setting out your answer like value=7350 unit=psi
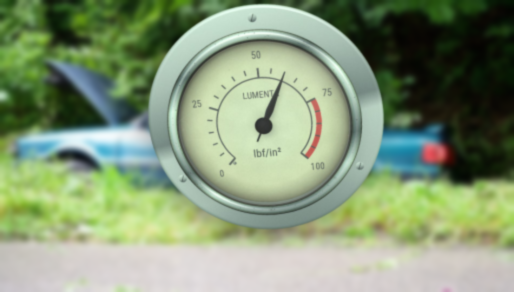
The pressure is value=60 unit=psi
